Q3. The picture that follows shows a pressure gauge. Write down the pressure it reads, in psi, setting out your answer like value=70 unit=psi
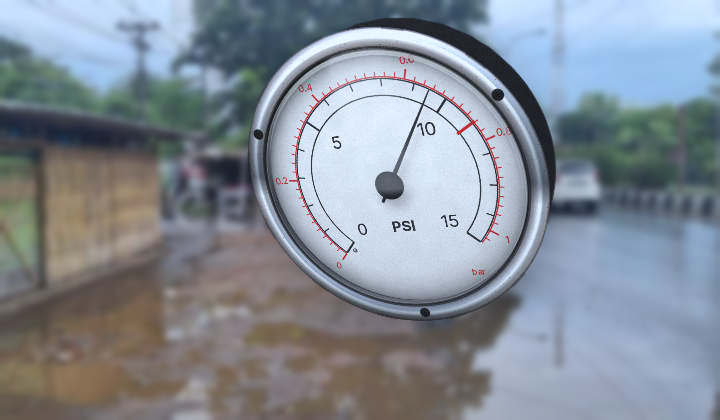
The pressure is value=9.5 unit=psi
